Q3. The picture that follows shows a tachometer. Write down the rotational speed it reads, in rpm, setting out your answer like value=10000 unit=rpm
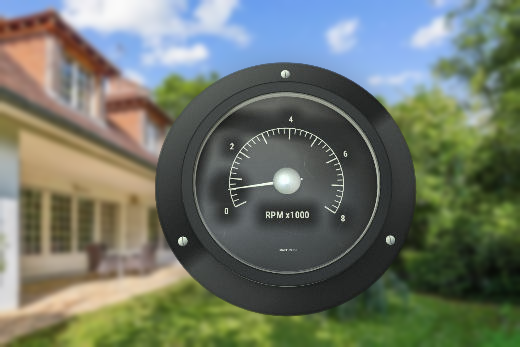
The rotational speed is value=600 unit=rpm
